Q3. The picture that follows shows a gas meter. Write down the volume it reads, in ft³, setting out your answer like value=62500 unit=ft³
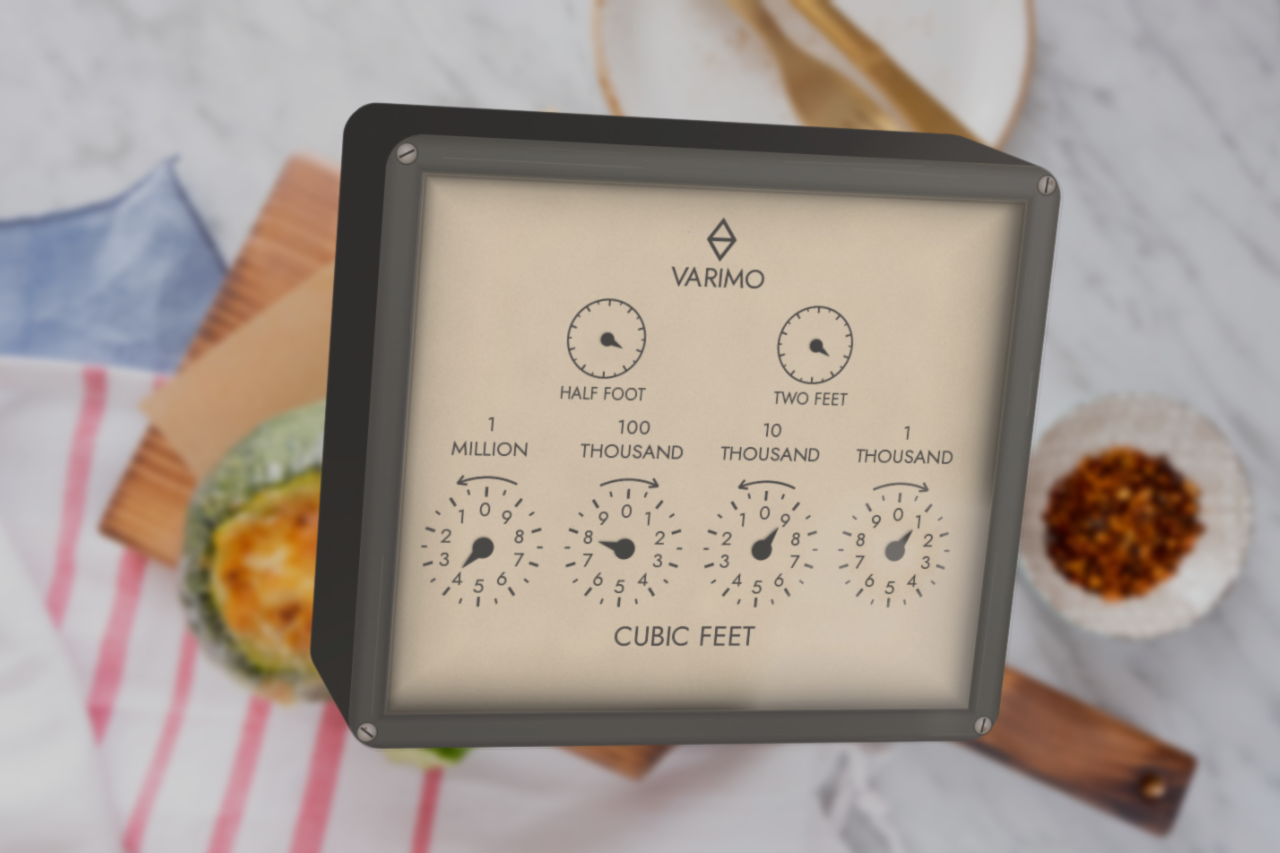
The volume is value=379100 unit=ft³
